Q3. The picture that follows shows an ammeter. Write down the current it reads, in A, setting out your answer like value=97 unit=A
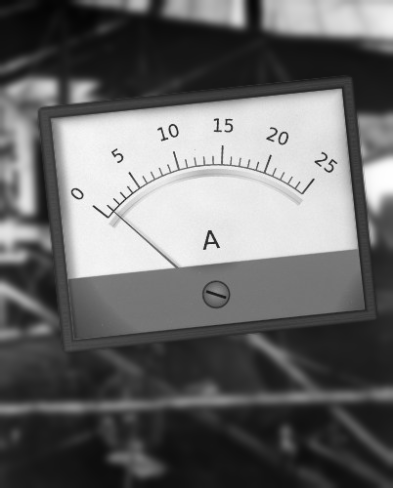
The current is value=1 unit=A
